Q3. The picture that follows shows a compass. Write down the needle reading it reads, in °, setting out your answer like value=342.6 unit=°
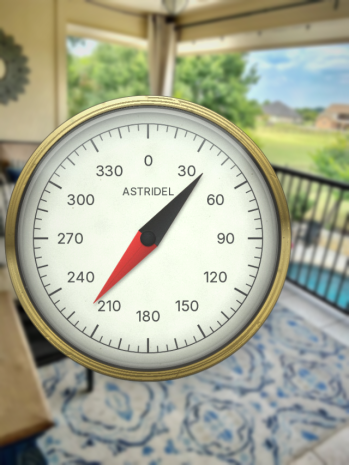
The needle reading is value=220 unit=°
